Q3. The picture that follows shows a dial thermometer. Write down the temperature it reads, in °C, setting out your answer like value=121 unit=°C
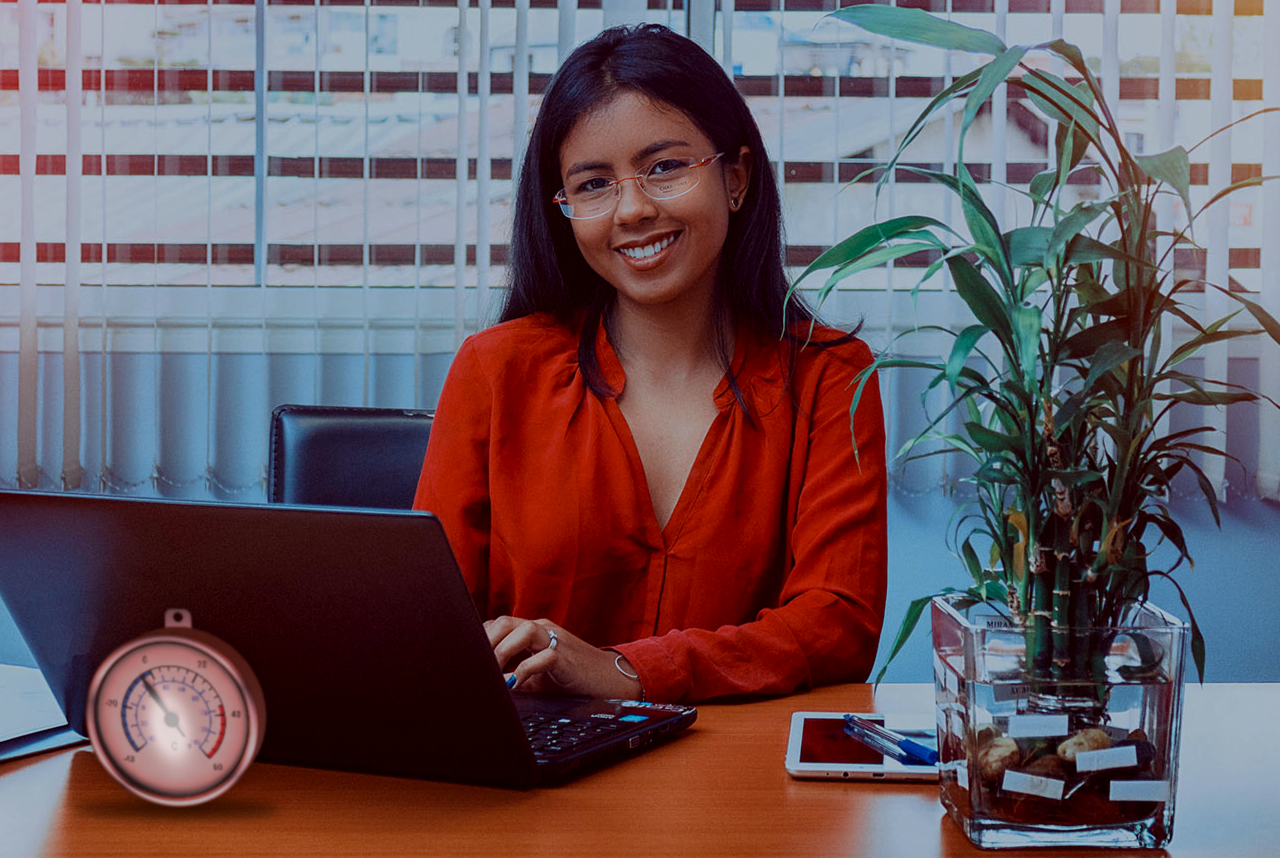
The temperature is value=-4 unit=°C
